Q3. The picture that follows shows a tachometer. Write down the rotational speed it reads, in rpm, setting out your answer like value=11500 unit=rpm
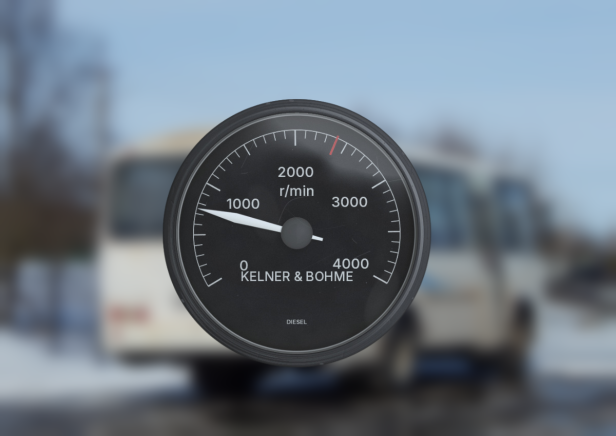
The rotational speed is value=750 unit=rpm
